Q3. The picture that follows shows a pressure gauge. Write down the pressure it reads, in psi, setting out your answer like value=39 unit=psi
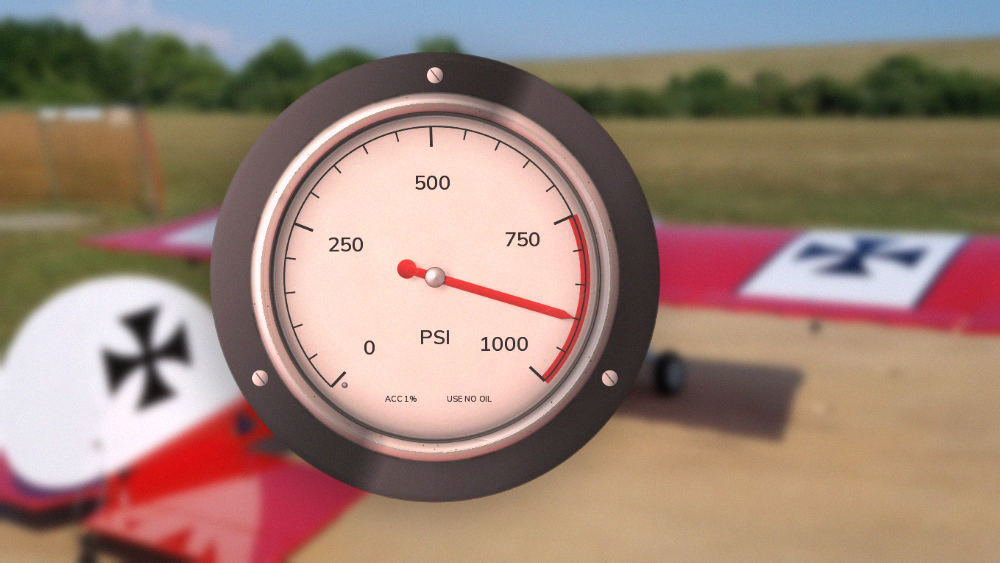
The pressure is value=900 unit=psi
